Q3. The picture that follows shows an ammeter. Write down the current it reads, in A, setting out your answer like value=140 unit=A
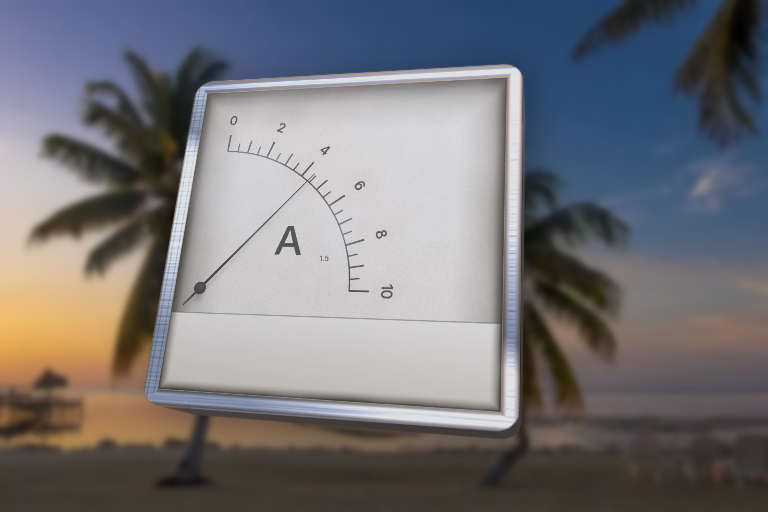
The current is value=4.5 unit=A
